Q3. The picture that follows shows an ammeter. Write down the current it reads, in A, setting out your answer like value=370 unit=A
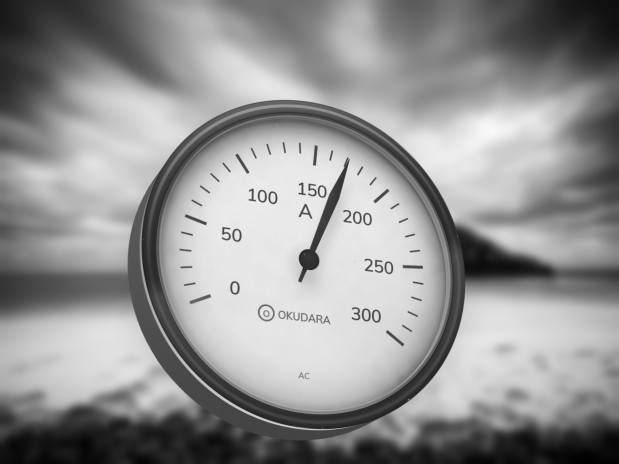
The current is value=170 unit=A
